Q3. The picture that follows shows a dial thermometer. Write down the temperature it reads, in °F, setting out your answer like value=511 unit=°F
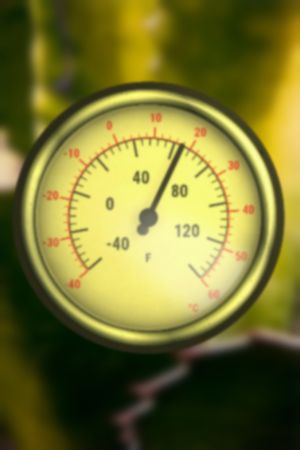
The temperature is value=64 unit=°F
